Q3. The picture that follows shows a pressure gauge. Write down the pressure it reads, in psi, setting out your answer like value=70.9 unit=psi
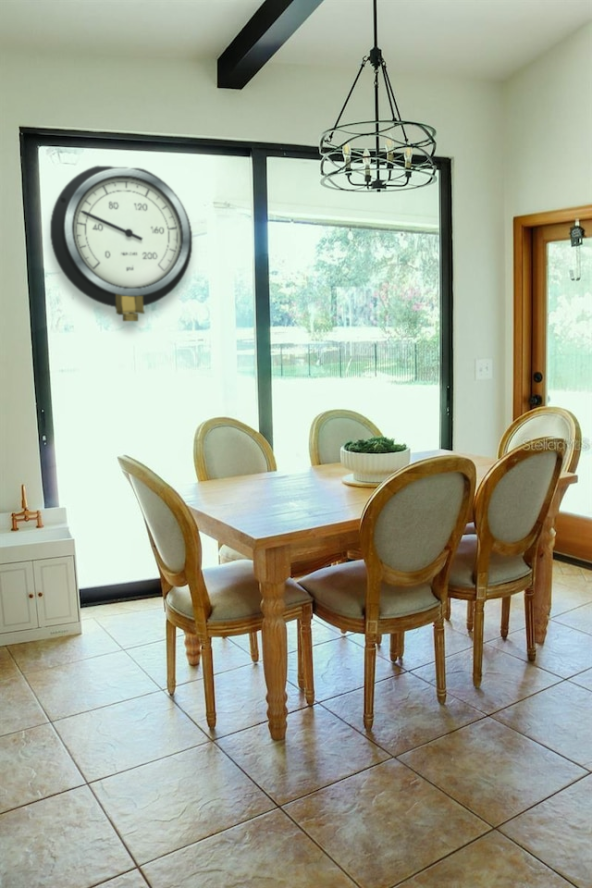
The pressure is value=50 unit=psi
